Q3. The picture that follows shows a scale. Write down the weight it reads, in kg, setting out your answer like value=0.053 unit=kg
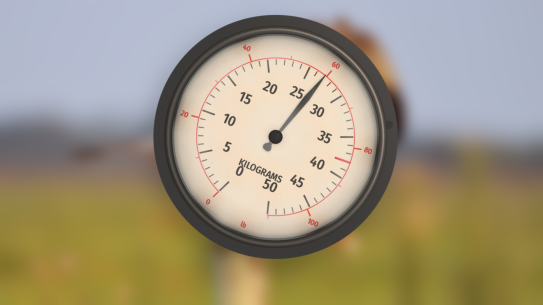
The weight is value=27 unit=kg
